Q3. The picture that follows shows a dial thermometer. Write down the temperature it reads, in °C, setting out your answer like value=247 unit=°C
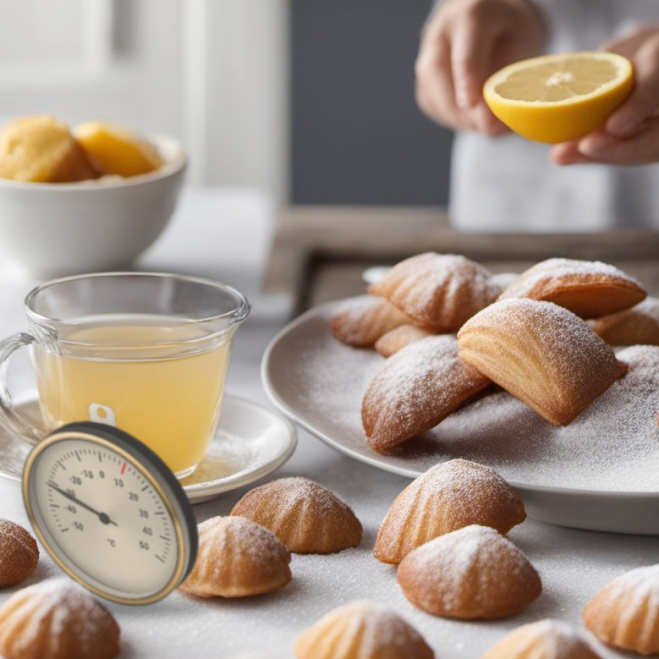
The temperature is value=-30 unit=°C
